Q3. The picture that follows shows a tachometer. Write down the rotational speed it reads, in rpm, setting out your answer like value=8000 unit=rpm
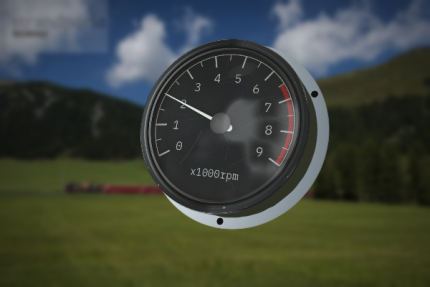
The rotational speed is value=2000 unit=rpm
